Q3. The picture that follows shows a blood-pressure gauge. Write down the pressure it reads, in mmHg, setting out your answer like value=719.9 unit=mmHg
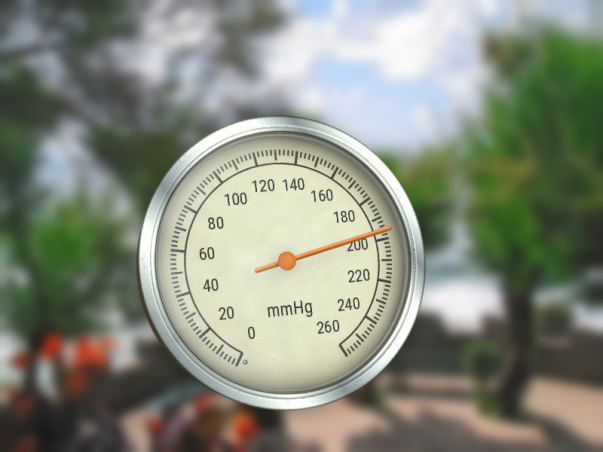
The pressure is value=196 unit=mmHg
